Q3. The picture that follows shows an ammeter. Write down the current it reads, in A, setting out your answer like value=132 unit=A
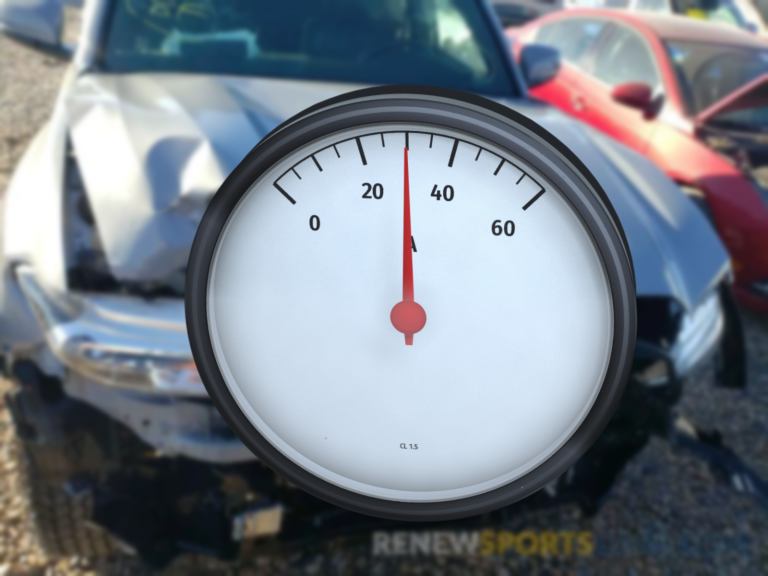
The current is value=30 unit=A
